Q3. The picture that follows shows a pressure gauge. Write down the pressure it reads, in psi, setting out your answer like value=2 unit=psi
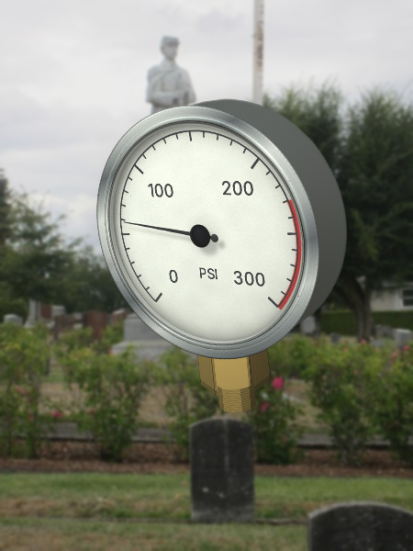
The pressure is value=60 unit=psi
